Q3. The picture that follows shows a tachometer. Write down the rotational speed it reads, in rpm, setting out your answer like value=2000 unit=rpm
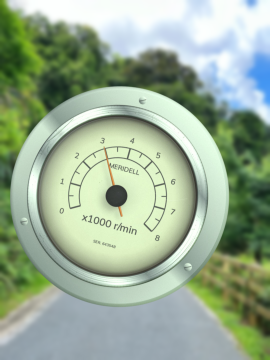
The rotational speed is value=3000 unit=rpm
